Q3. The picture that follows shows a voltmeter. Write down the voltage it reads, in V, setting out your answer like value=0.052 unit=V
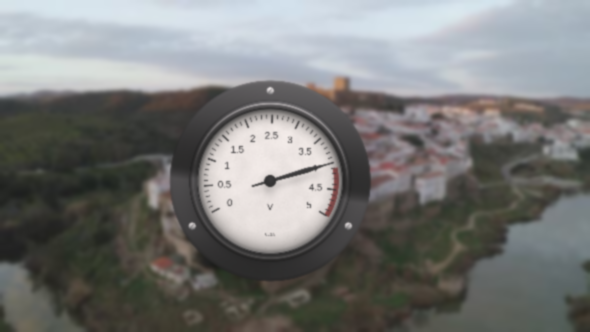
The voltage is value=4 unit=V
